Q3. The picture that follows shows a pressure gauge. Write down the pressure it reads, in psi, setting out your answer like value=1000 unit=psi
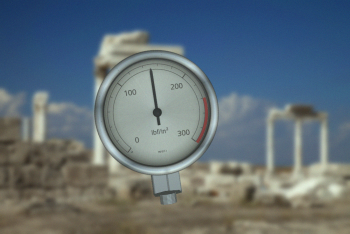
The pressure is value=150 unit=psi
